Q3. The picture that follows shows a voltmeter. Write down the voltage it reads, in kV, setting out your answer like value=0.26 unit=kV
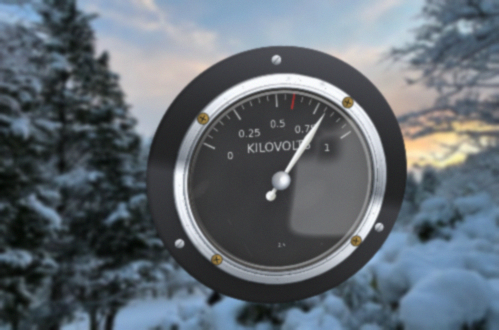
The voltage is value=0.8 unit=kV
